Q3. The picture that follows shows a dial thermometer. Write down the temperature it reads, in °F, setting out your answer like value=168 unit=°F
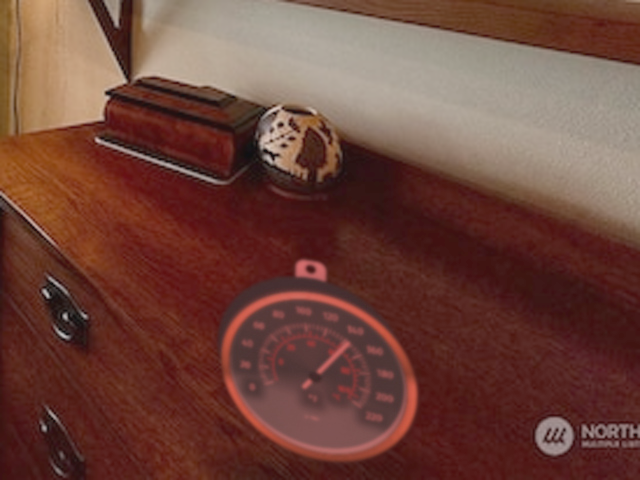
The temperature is value=140 unit=°F
